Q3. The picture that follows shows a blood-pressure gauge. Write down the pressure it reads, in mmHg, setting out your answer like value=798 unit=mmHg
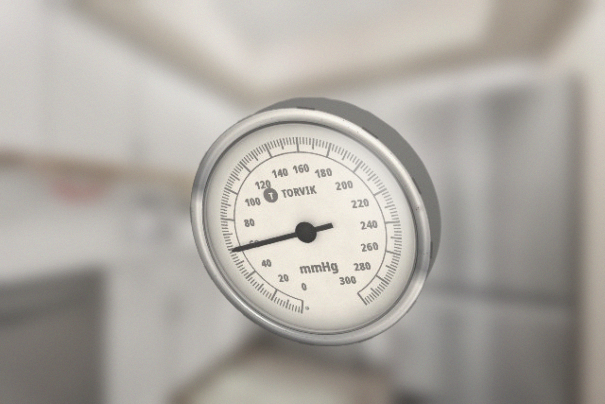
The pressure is value=60 unit=mmHg
